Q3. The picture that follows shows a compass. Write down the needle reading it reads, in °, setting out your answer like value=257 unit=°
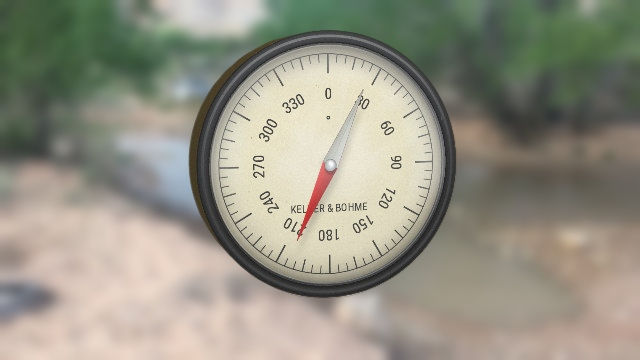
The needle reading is value=205 unit=°
